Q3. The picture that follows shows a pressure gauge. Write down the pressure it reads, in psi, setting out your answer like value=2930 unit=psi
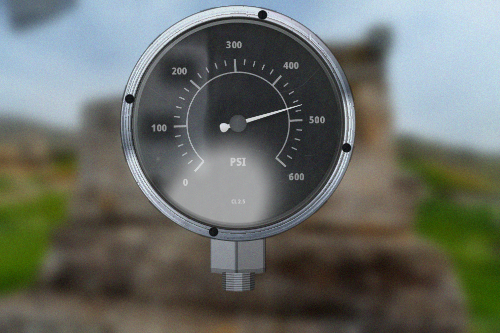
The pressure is value=470 unit=psi
